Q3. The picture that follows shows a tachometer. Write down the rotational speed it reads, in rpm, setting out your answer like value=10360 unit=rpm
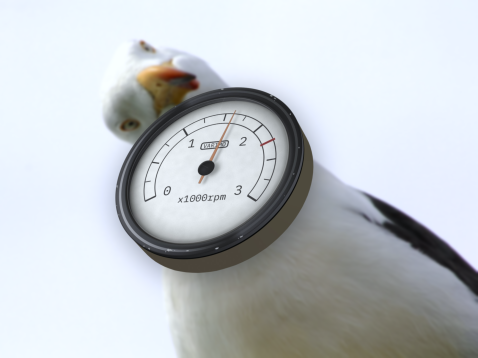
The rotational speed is value=1625 unit=rpm
